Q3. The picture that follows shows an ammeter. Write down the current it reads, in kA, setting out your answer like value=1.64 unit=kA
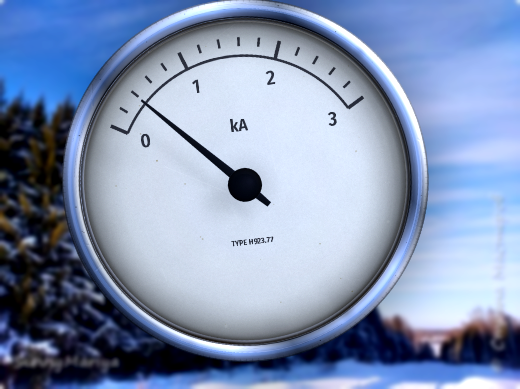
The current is value=0.4 unit=kA
